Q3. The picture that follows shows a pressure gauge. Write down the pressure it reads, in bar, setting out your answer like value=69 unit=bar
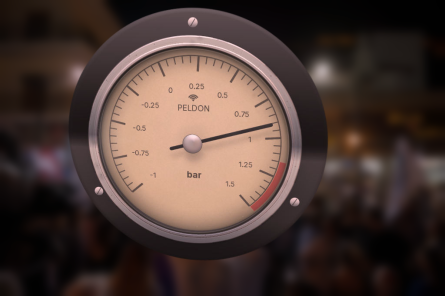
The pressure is value=0.9 unit=bar
